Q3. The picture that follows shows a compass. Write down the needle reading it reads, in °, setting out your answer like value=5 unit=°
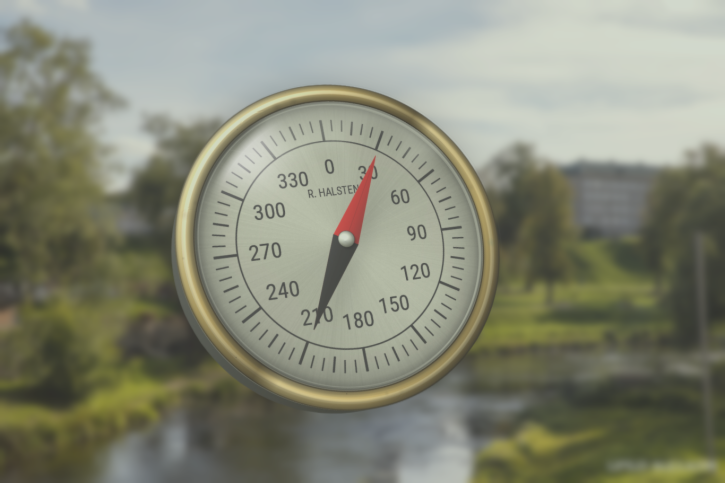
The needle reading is value=30 unit=°
